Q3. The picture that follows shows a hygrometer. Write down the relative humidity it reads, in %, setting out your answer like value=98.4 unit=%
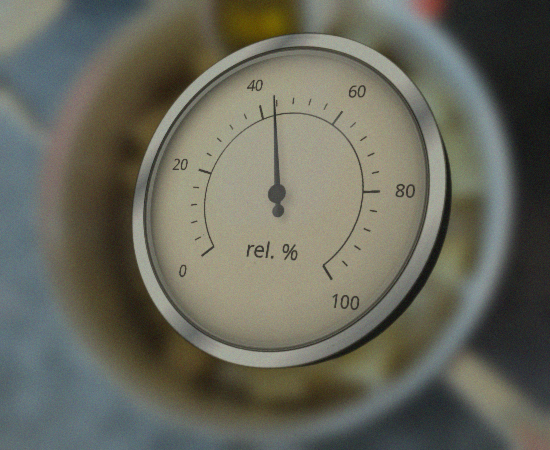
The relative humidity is value=44 unit=%
